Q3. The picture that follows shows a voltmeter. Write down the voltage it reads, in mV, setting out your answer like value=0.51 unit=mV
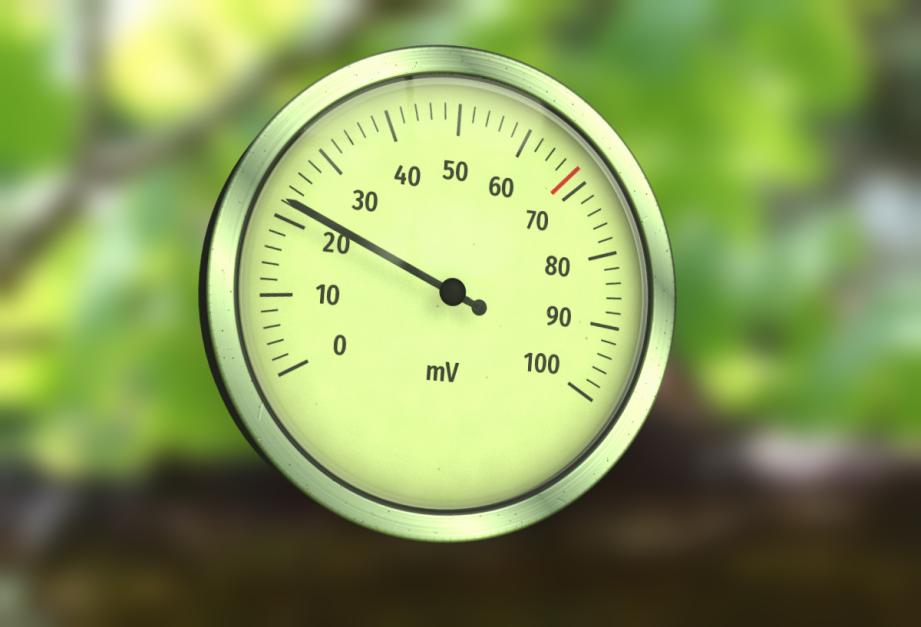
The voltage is value=22 unit=mV
